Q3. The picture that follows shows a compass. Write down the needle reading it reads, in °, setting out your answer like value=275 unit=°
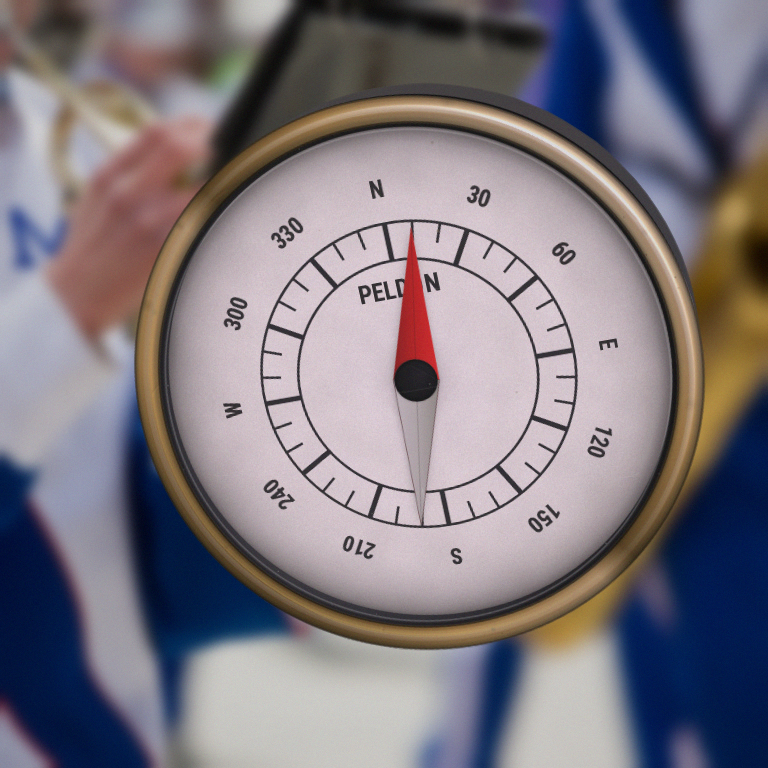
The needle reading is value=10 unit=°
